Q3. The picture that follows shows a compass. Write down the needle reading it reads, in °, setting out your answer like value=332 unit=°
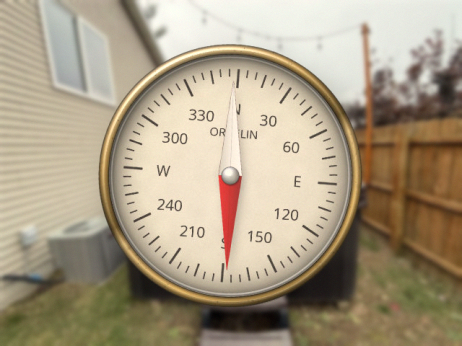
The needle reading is value=177.5 unit=°
